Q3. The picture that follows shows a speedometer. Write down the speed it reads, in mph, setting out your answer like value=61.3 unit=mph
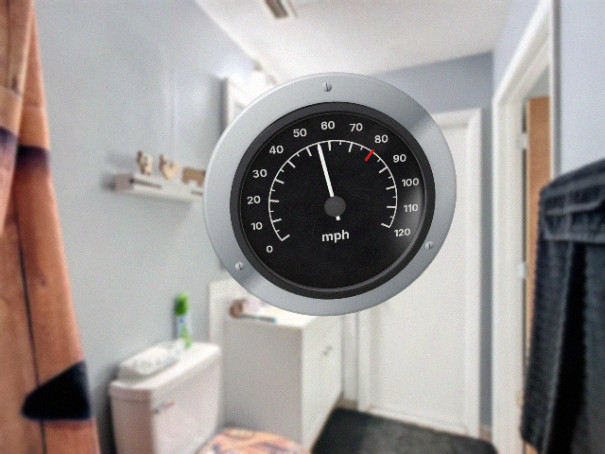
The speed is value=55 unit=mph
